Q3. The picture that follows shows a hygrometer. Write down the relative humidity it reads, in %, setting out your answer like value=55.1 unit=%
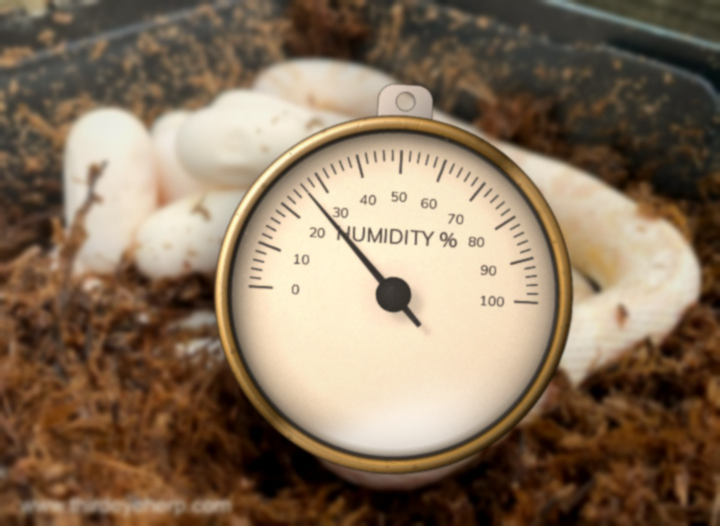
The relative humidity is value=26 unit=%
